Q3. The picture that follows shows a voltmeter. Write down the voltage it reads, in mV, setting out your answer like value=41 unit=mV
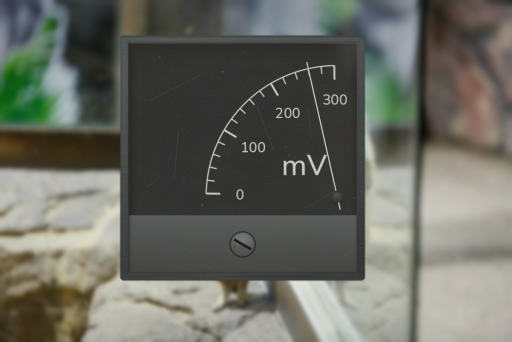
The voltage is value=260 unit=mV
